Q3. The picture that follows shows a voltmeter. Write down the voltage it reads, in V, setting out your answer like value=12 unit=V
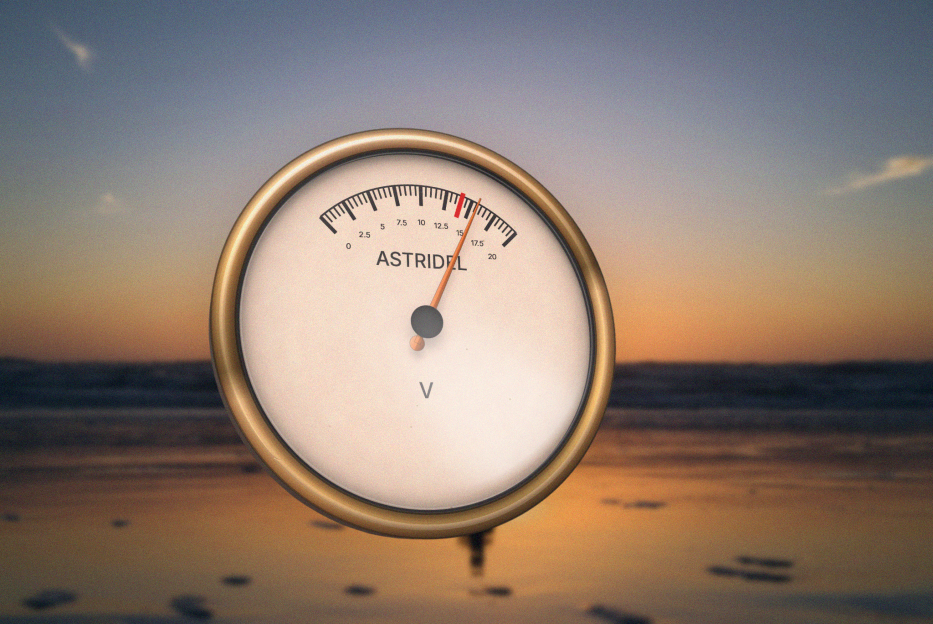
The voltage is value=15.5 unit=V
